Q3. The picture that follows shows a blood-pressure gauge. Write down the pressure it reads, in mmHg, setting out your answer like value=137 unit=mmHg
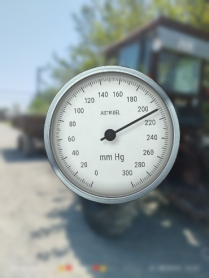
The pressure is value=210 unit=mmHg
